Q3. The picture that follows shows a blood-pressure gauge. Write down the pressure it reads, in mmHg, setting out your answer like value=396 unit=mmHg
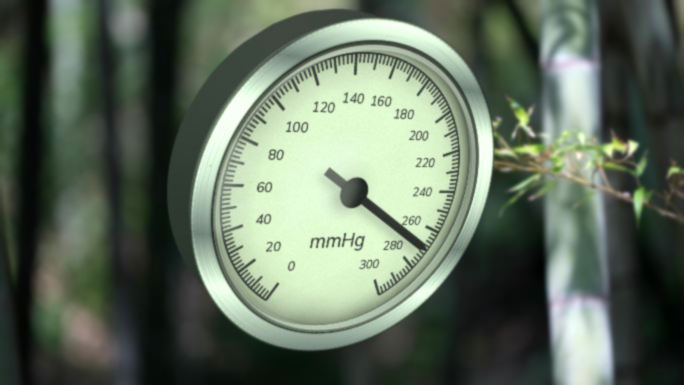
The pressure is value=270 unit=mmHg
